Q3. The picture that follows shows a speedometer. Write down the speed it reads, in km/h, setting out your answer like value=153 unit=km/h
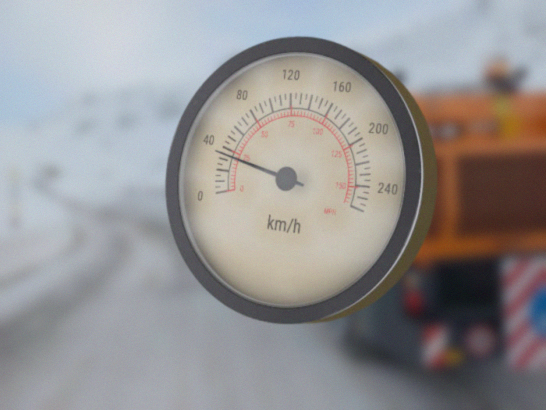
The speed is value=35 unit=km/h
